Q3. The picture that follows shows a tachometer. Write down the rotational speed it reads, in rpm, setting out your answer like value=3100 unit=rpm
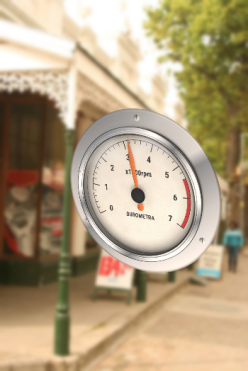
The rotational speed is value=3200 unit=rpm
